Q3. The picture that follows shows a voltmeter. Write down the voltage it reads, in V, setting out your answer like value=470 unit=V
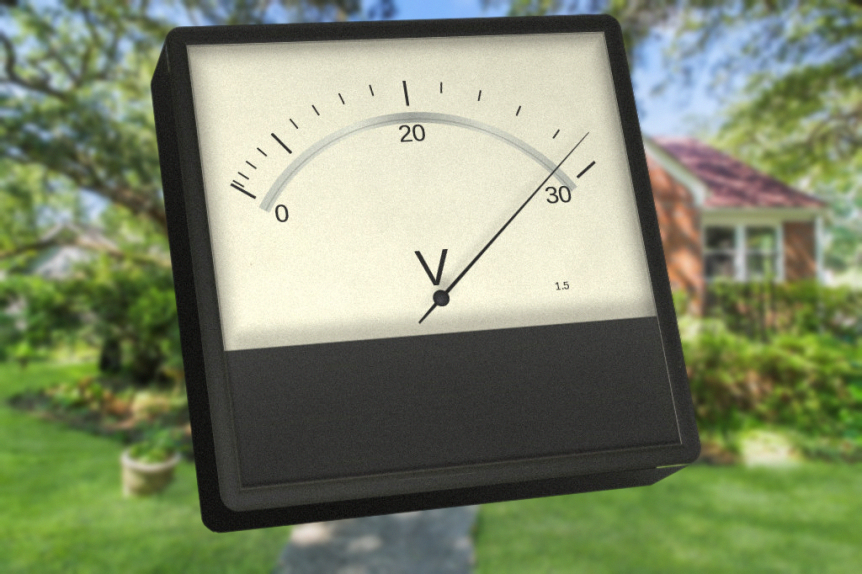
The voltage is value=29 unit=V
